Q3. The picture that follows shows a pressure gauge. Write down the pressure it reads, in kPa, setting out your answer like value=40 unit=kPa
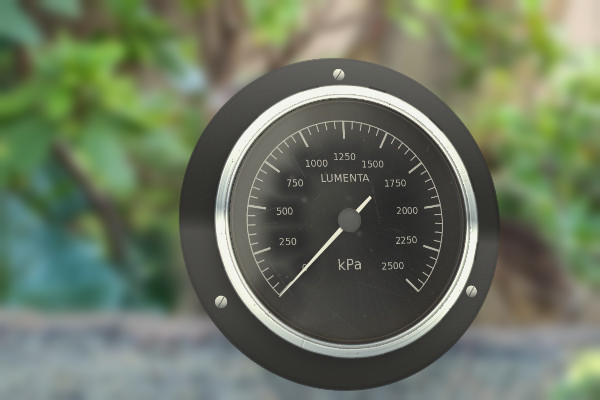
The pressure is value=0 unit=kPa
